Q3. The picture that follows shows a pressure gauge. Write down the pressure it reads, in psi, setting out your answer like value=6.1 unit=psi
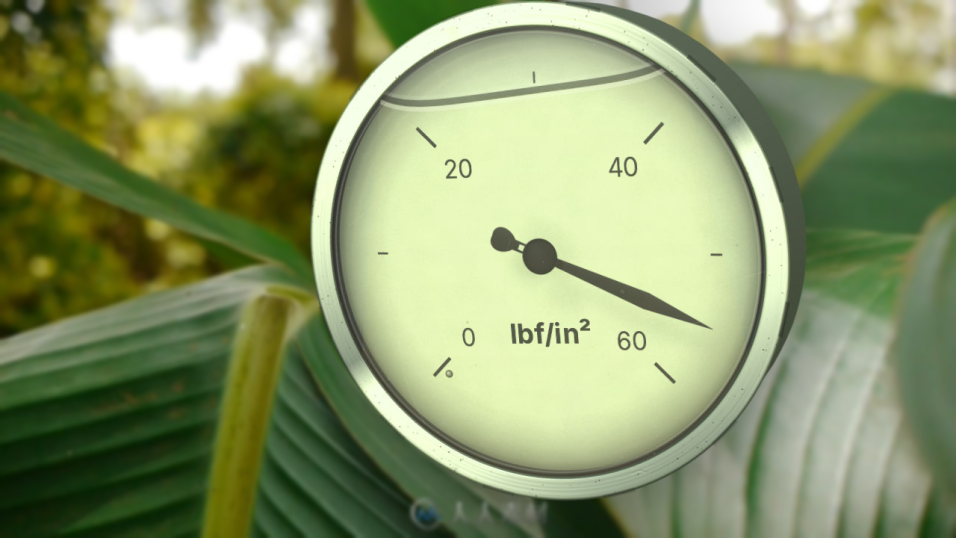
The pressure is value=55 unit=psi
